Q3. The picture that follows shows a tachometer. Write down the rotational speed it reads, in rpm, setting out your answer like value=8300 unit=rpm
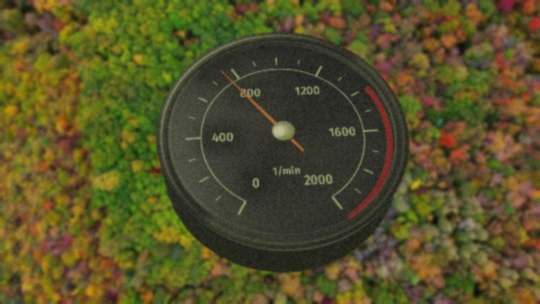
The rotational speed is value=750 unit=rpm
